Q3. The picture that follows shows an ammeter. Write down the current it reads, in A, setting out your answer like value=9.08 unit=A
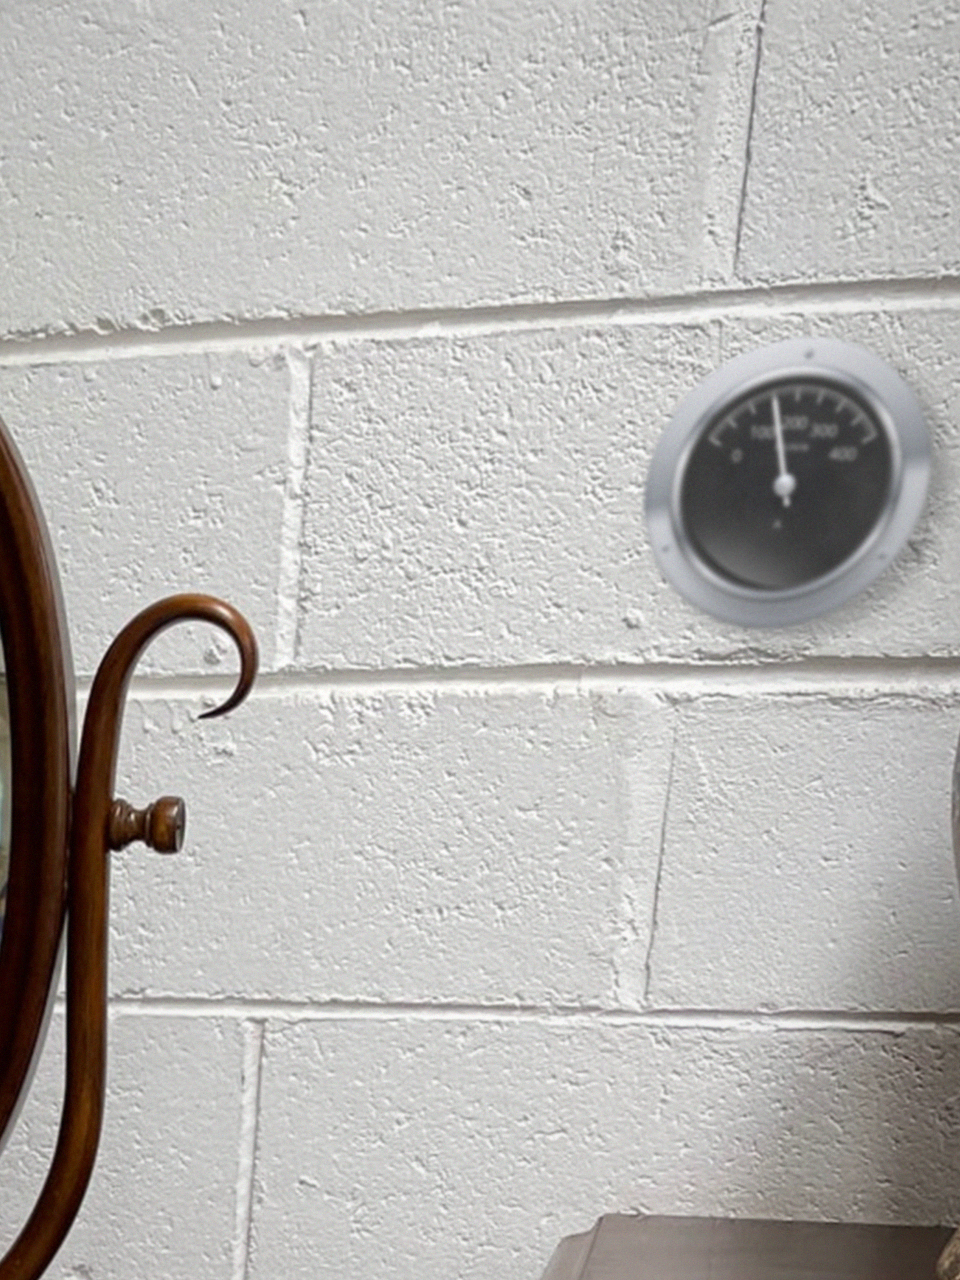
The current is value=150 unit=A
